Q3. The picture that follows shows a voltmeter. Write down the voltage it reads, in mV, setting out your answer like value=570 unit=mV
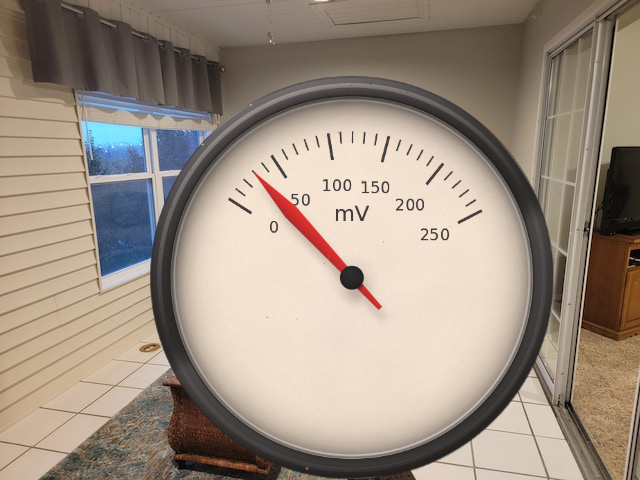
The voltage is value=30 unit=mV
